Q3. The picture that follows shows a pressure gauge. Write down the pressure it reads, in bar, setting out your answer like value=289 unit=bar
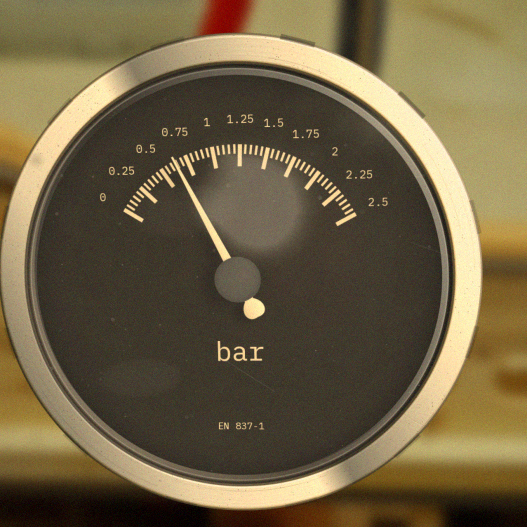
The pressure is value=0.65 unit=bar
